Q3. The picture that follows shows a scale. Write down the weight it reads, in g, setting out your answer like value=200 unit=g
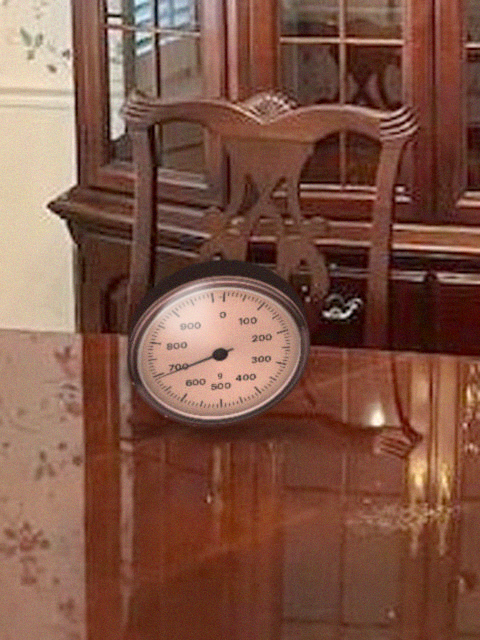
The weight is value=700 unit=g
